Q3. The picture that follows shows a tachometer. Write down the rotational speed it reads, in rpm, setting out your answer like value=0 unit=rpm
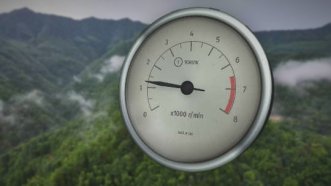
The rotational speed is value=1250 unit=rpm
